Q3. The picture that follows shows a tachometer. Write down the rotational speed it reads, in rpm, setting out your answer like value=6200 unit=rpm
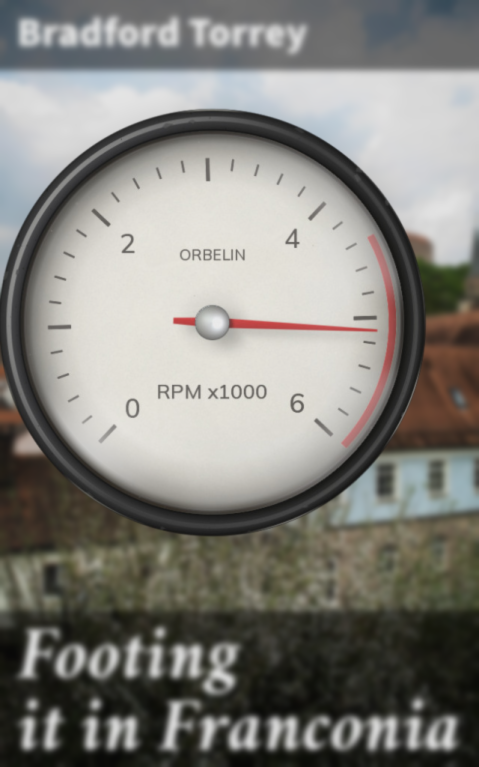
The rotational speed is value=5100 unit=rpm
